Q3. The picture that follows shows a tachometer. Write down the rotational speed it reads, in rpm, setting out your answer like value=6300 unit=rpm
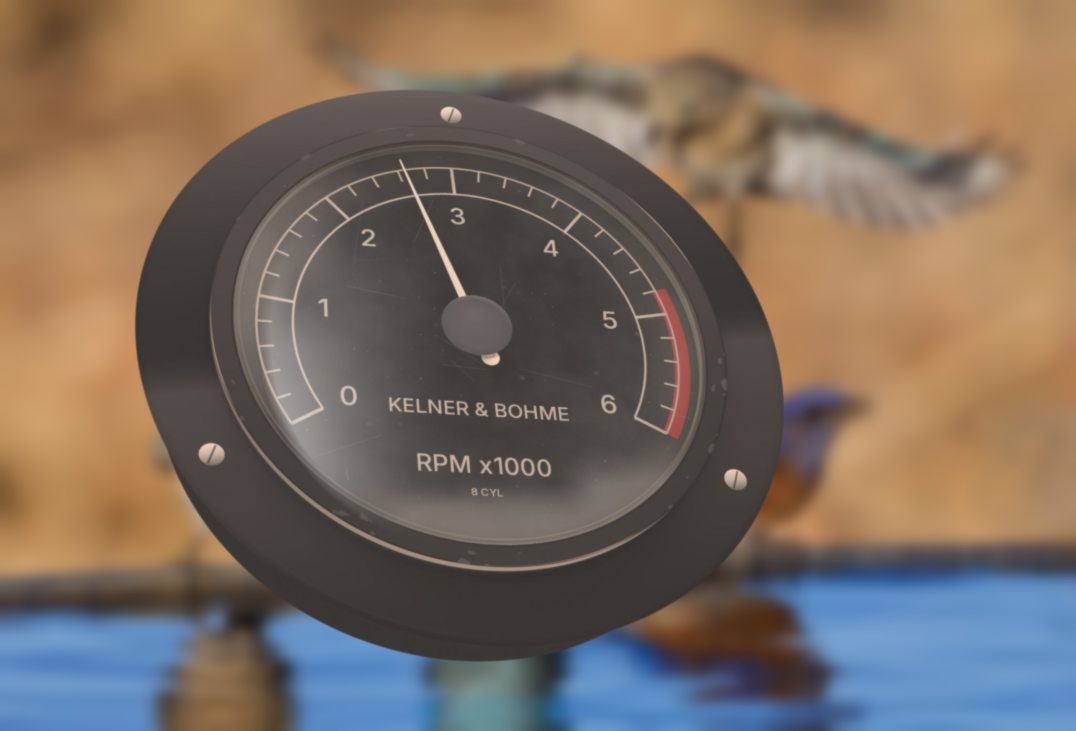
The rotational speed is value=2600 unit=rpm
